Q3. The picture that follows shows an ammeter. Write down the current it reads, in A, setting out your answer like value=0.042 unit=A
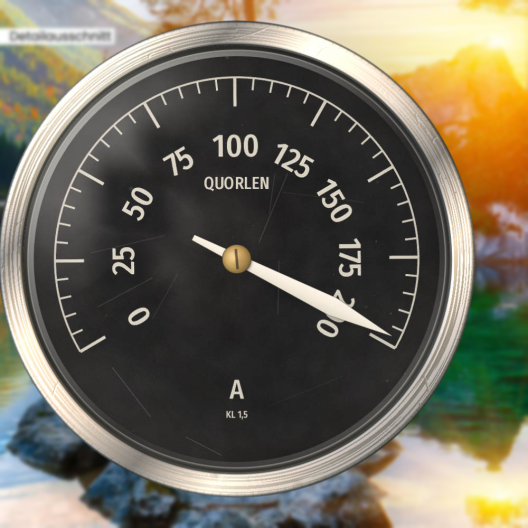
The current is value=197.5 unit=A
